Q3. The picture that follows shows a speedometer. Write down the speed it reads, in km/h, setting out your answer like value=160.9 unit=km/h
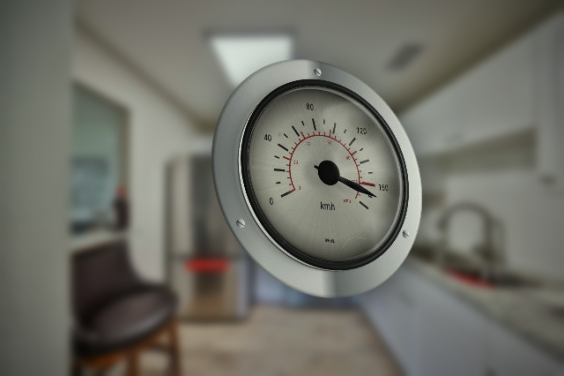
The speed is value=170 unit=km/h
